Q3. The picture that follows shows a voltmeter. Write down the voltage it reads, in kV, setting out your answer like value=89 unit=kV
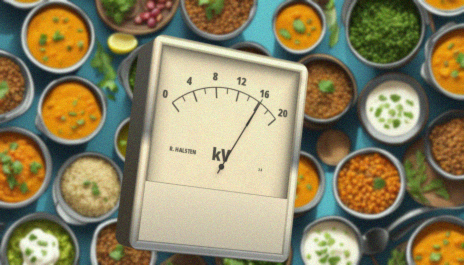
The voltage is value=16 unit=kV
